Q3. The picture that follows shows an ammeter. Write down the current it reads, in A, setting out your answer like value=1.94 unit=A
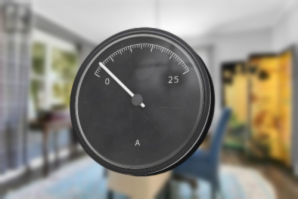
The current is value=2.5 unit=A
